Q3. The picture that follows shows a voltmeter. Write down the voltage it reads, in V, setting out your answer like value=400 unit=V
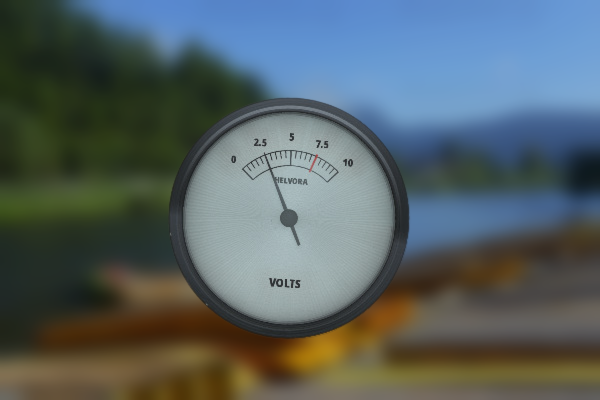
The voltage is value=2.5 unit=V
